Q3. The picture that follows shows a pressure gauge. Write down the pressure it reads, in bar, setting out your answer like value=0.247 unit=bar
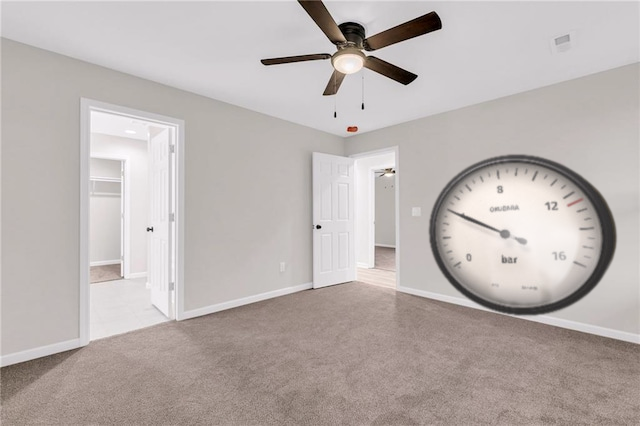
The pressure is value=4 unit=bar
